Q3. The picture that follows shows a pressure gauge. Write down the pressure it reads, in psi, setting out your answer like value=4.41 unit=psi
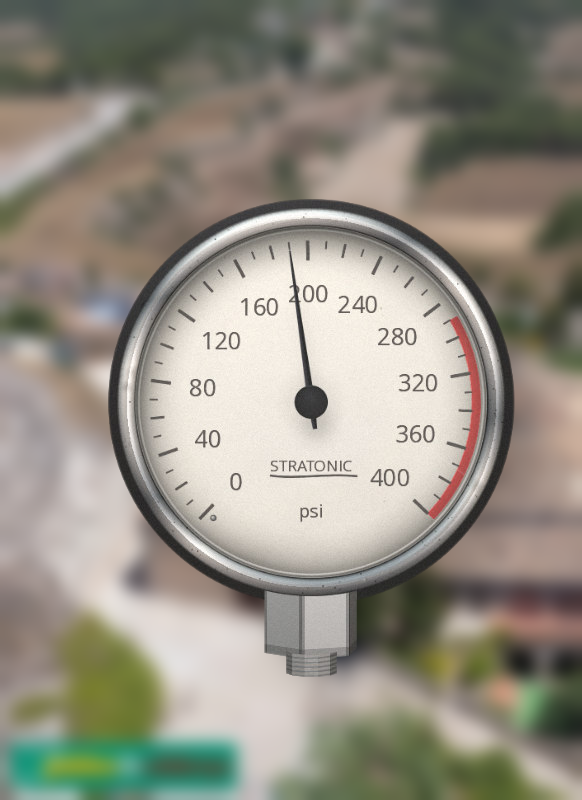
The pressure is value=190 unit=psi
